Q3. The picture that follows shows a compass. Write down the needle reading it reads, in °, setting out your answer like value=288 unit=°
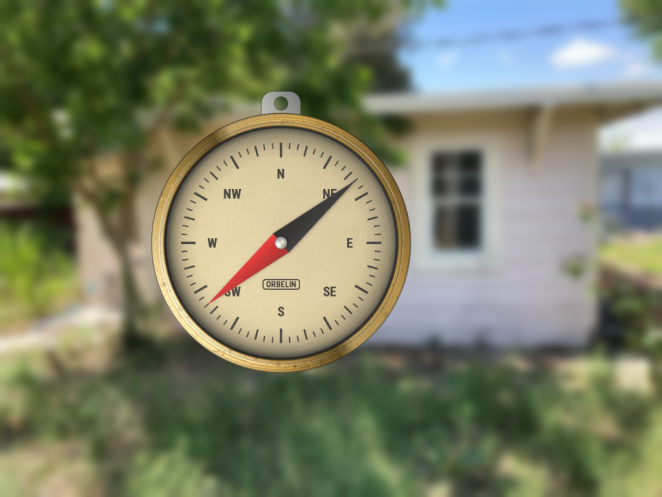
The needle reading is value=230 unit=°
